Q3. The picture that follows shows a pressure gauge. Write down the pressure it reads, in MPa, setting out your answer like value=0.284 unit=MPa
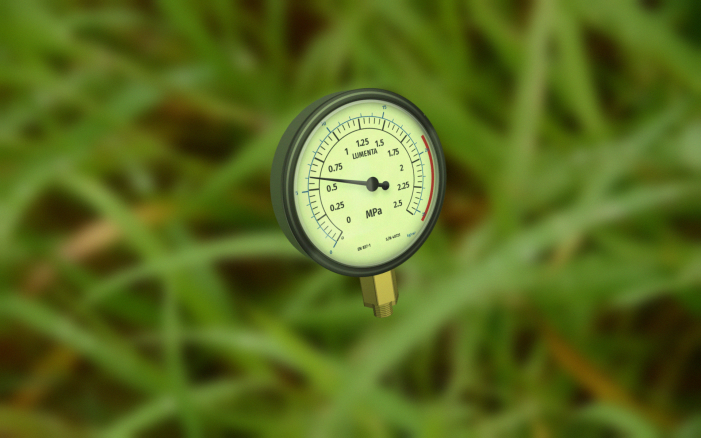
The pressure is value=0.6 unit=MPa
